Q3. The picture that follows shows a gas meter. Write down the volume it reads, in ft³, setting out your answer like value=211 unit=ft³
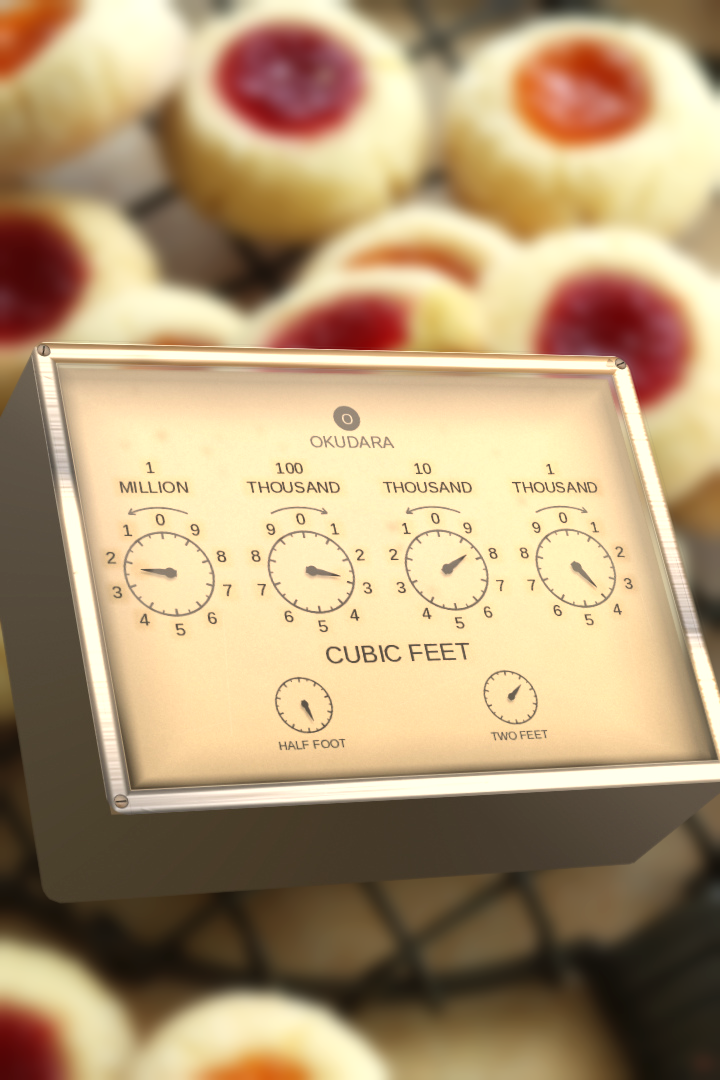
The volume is value=228400 unit=ft³
